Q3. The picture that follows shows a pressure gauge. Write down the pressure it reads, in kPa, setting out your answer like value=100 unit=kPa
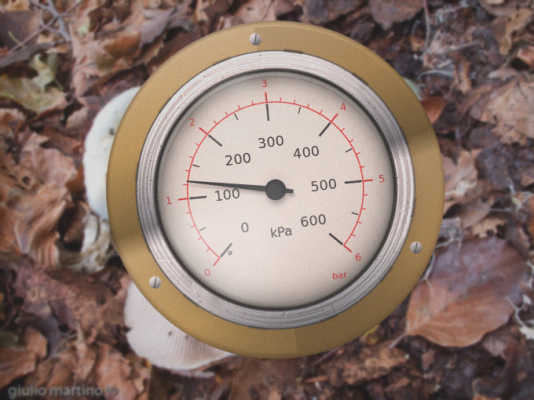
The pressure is value=125 unit=kPa
